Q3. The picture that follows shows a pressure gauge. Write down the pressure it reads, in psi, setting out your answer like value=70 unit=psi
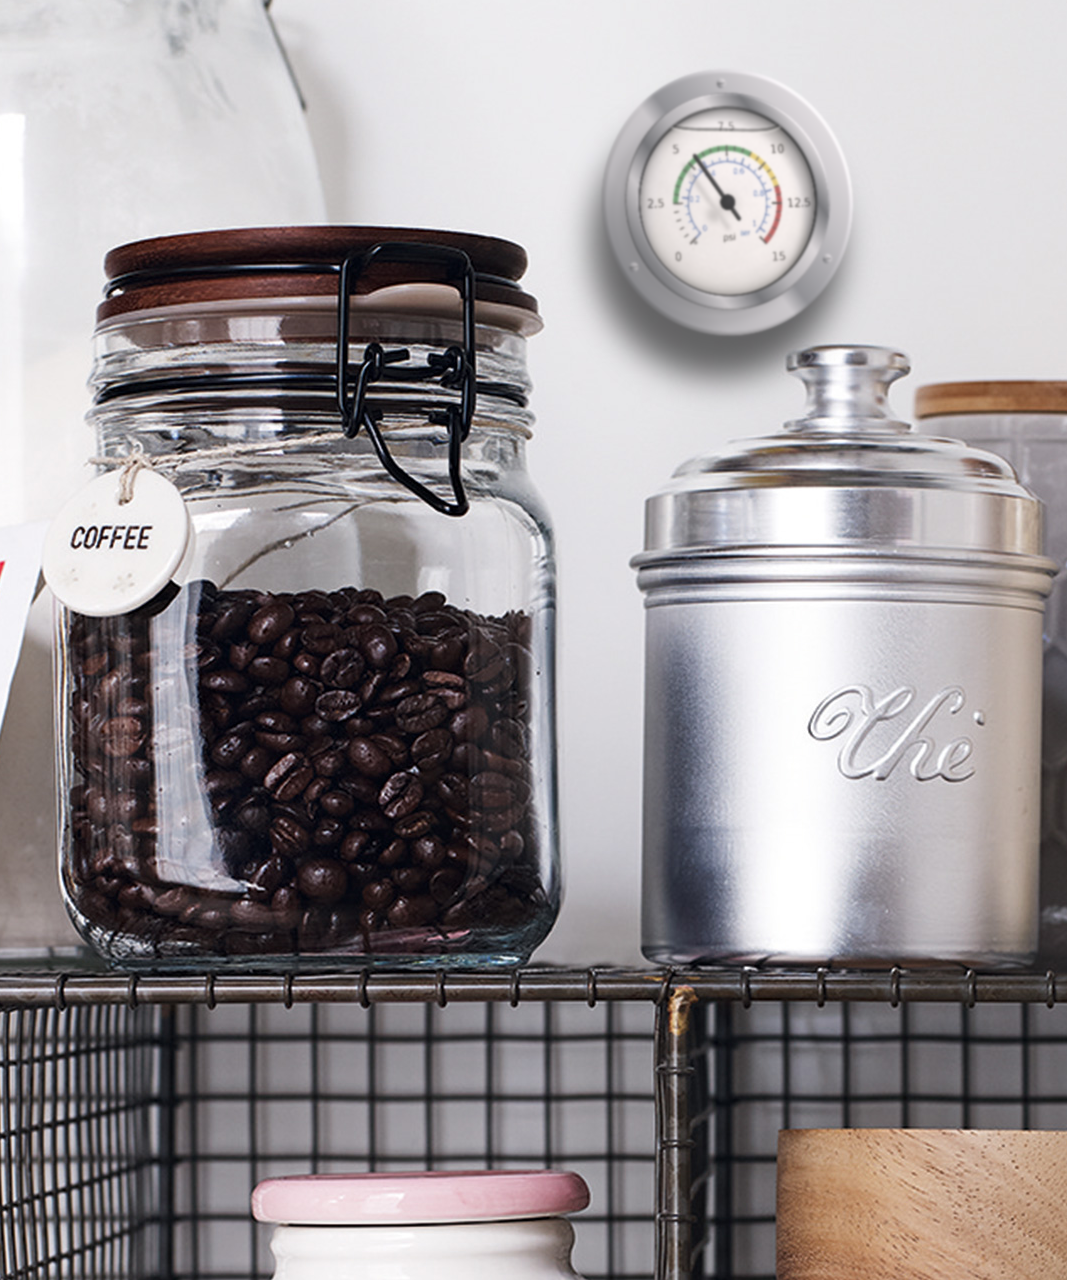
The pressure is value=5.5 unit=psi
